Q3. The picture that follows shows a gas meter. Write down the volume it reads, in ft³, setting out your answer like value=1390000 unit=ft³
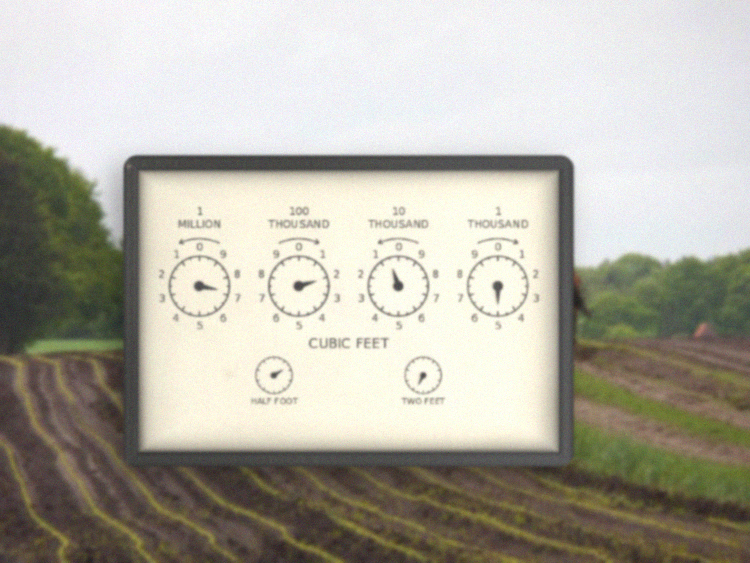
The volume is value=720500 unit=ft³
